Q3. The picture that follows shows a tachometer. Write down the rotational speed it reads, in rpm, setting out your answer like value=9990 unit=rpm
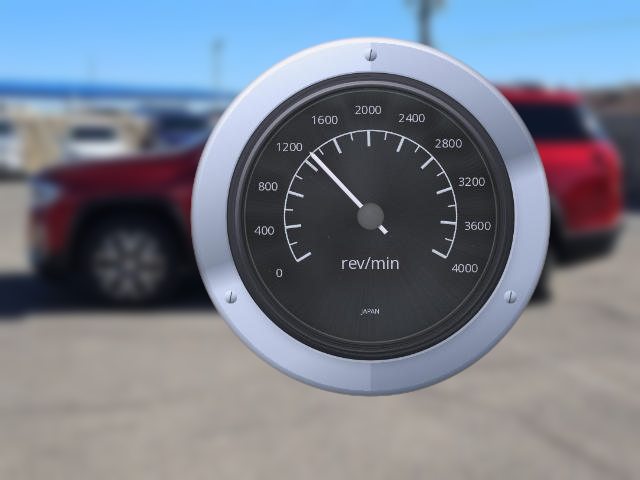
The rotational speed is value=1300 unit=rpm
